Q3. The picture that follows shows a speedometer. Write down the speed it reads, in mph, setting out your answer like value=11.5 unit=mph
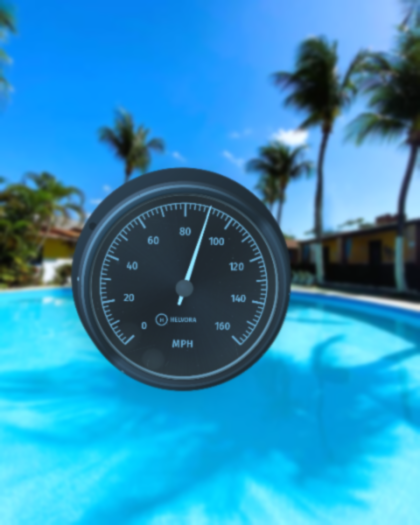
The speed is value=90 unit=mph
